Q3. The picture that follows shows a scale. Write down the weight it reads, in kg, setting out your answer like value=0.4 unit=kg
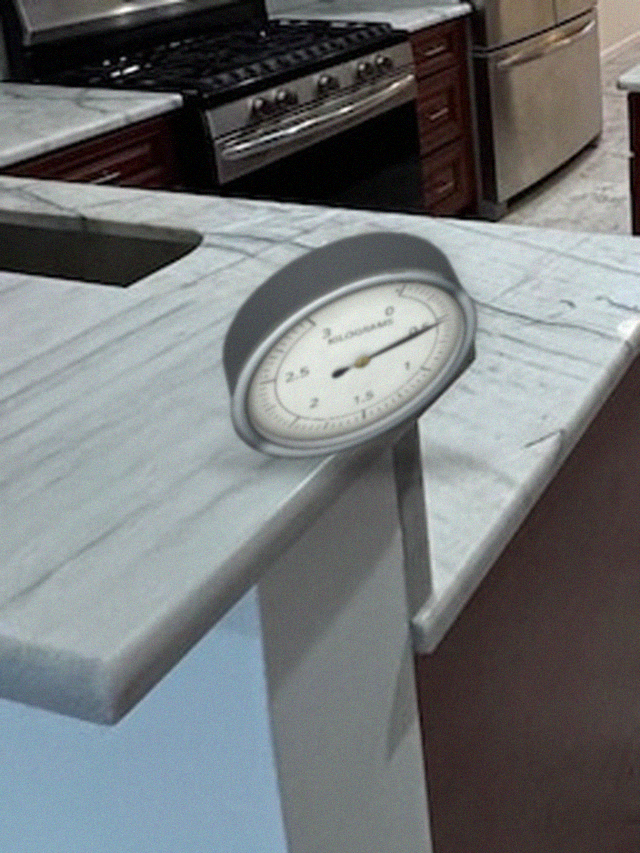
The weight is value=0.5 unit=kg
